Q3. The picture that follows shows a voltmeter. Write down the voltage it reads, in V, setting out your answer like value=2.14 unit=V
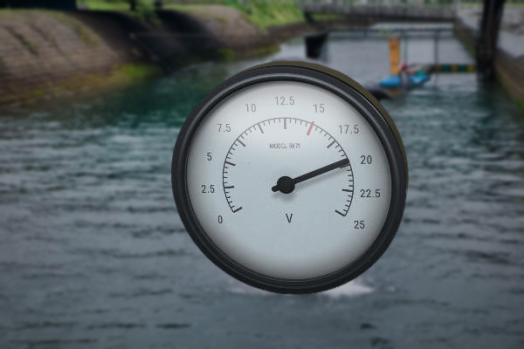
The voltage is value=19.5 unit=V
